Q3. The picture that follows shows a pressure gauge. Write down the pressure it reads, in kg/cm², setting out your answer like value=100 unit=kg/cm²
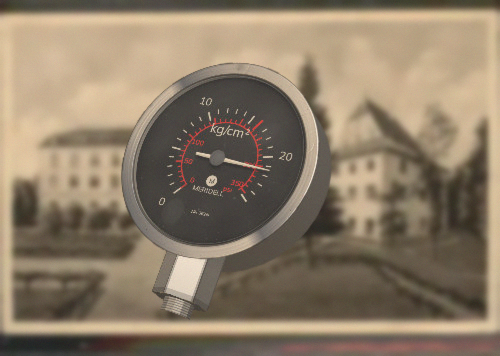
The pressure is value=21.5 unit=kg/cm²
